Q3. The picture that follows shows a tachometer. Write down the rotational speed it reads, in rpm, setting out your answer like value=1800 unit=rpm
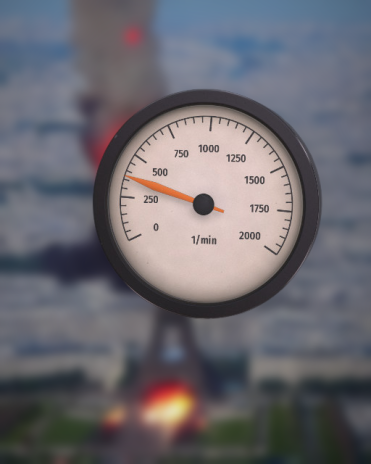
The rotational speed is value=375 unit=rpm
